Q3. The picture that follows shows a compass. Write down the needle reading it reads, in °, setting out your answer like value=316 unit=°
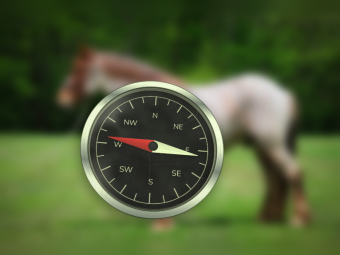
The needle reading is value=277.5 unit=°
